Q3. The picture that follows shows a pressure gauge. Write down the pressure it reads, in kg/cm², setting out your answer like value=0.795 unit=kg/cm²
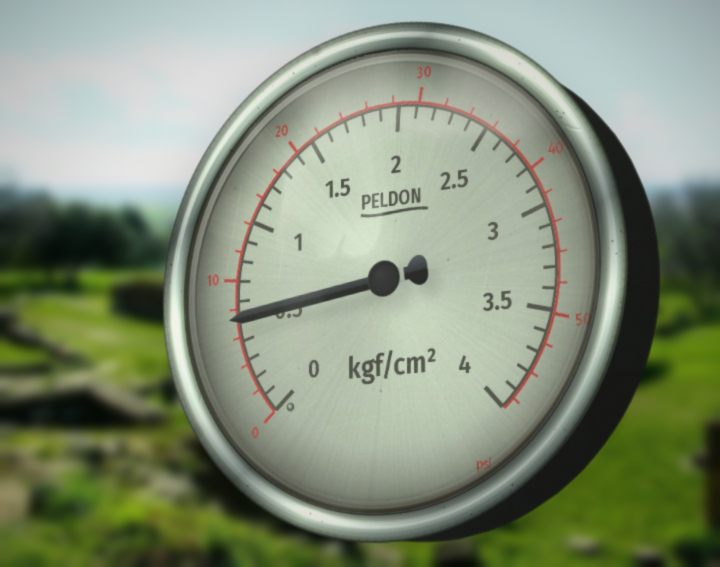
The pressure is value=0.5 unit=kg/cm²
